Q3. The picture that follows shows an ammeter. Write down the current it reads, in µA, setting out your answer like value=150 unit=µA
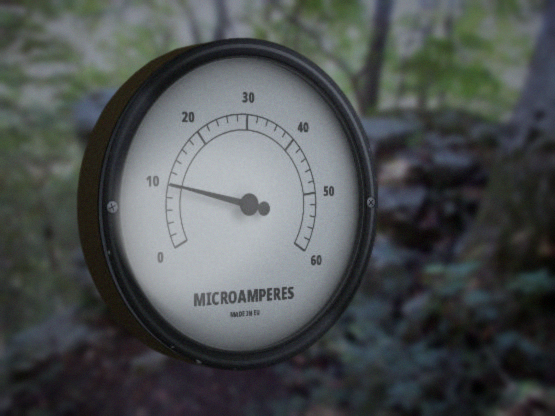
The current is value=10 unit=µA
